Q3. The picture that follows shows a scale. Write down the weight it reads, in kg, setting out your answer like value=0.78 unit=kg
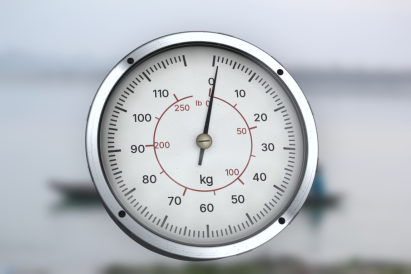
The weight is value=1 unit=kg
